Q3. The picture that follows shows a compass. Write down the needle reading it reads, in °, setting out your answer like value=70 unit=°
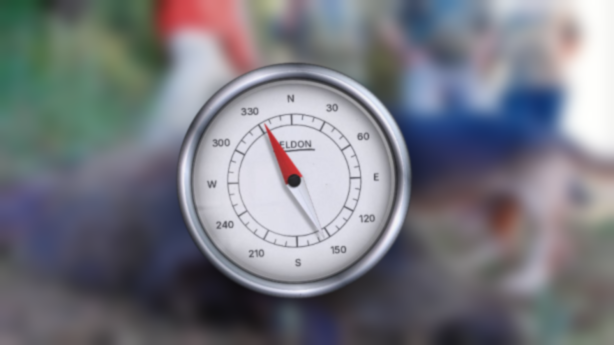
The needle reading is value=335 unit=°
